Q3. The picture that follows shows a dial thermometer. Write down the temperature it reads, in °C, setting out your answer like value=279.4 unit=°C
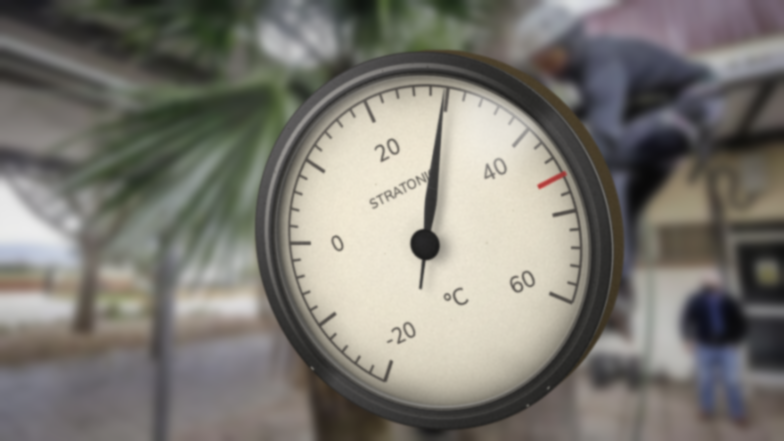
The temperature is value=30 unit=°C
